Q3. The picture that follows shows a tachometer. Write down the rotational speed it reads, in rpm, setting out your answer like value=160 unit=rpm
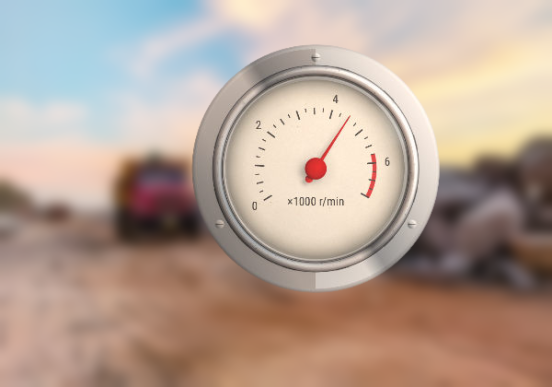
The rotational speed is value=4500 unit=rpm
